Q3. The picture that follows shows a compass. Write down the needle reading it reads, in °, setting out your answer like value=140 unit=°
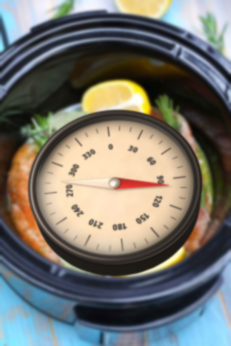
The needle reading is value=100 unit=°
